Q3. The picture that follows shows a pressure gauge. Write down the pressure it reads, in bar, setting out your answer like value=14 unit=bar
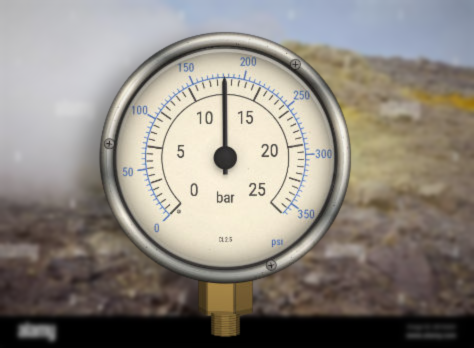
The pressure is value=12.5 unit=bar
